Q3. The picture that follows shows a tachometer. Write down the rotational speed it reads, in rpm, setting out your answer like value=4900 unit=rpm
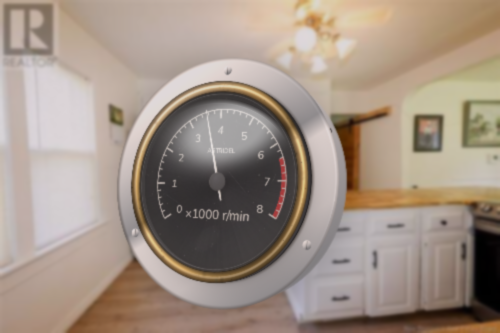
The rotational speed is value=3600 unit=rpm
